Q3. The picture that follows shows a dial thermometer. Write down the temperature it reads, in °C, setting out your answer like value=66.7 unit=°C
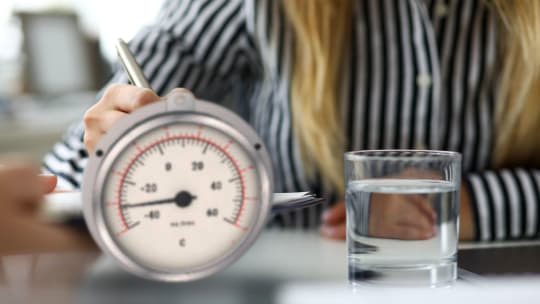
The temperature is value=-30 unit=°C
